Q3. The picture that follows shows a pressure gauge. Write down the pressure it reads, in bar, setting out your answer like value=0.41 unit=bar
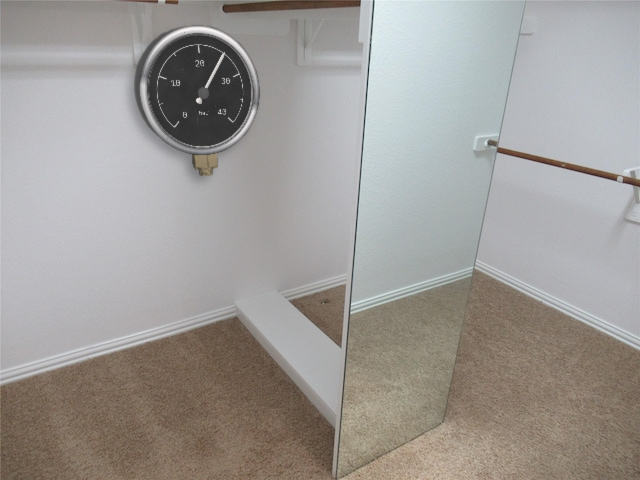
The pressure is value=25 unit=bar
